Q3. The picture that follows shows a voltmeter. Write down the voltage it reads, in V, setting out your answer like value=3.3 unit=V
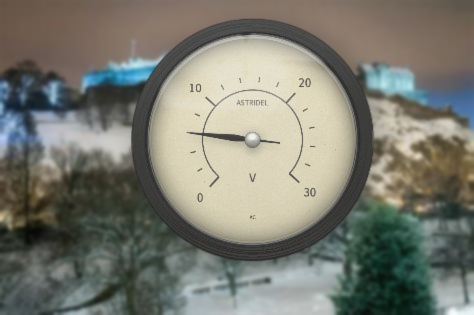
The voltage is value=6 unit=V
